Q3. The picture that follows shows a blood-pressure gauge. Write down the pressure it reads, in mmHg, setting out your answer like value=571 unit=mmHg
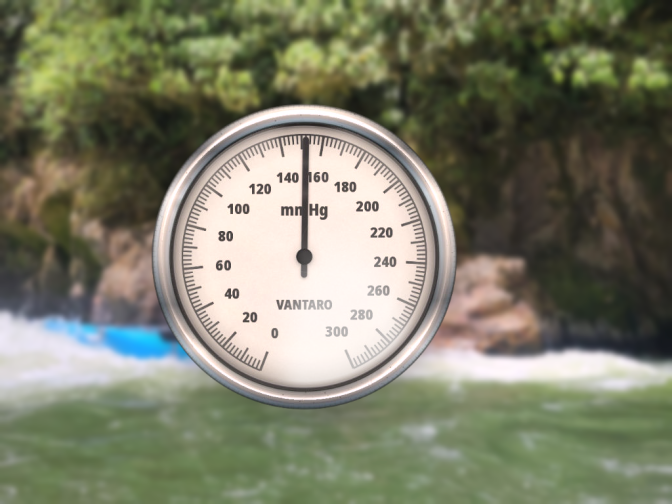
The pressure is value=152 unit=mmHg
